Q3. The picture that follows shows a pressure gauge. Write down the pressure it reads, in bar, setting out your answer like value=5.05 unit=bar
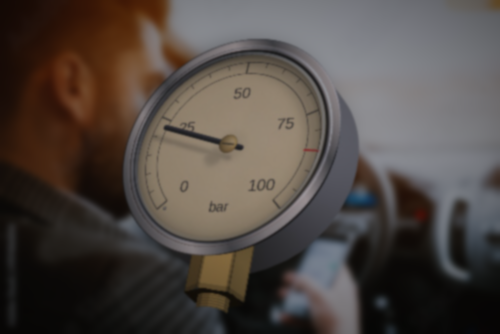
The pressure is value=22.5 unit=bar
